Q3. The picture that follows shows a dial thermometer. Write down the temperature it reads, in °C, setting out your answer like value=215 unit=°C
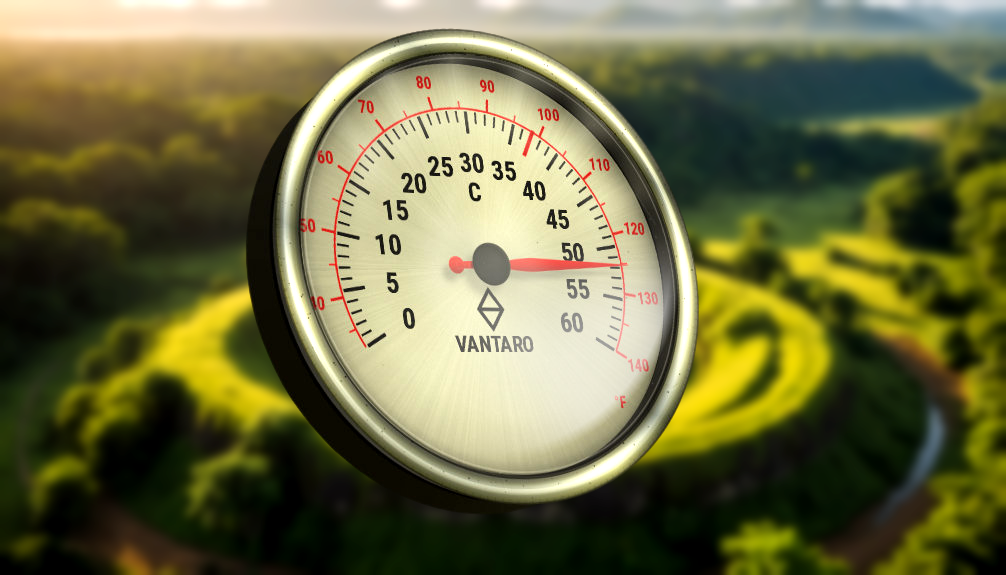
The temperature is value=52 unit=°C
